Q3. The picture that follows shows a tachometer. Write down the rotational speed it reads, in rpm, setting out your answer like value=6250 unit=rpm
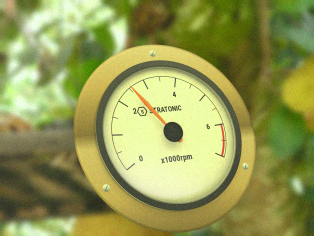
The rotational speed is value=2500 unit=rpm
